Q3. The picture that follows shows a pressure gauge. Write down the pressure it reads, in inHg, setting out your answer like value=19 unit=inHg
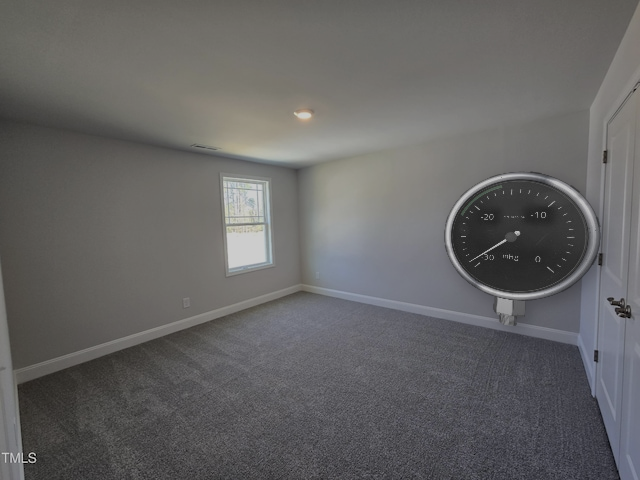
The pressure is value=-29 unit=inHg
